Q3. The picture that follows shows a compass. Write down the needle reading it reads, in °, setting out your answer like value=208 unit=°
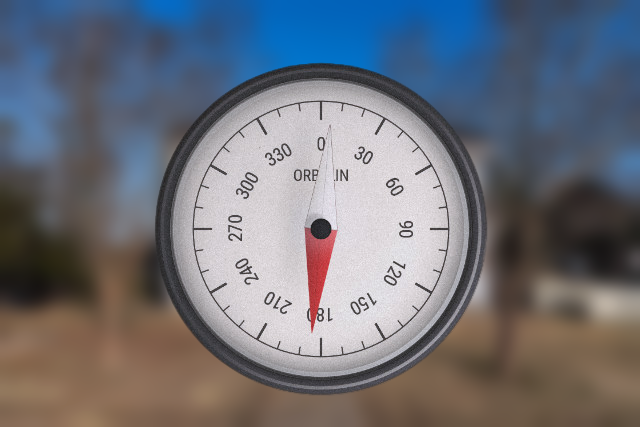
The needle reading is value=185 unit=°
